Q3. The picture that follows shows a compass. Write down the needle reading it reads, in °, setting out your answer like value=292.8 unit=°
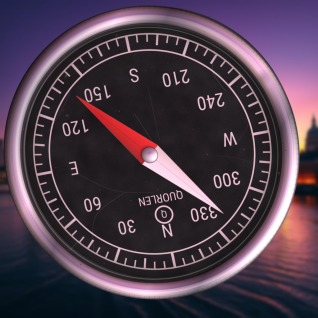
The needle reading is value=140 unit=°
